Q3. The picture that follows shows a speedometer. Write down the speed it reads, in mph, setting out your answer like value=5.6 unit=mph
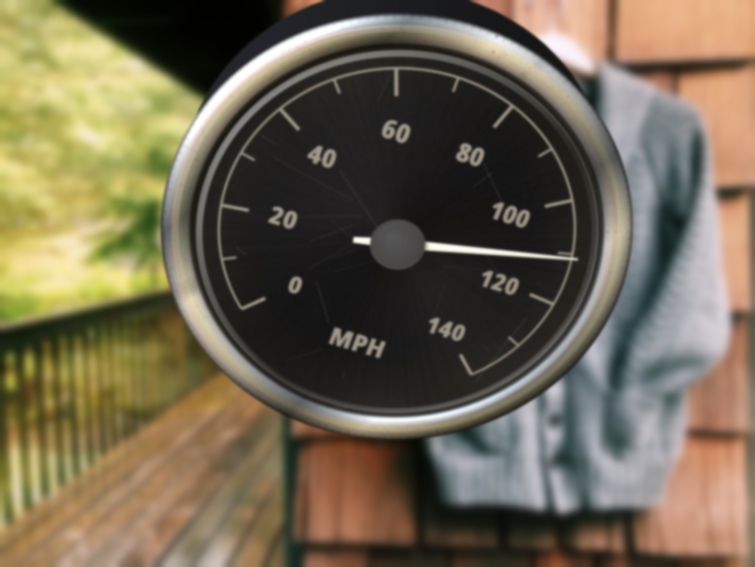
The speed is value=110 unit=mph
